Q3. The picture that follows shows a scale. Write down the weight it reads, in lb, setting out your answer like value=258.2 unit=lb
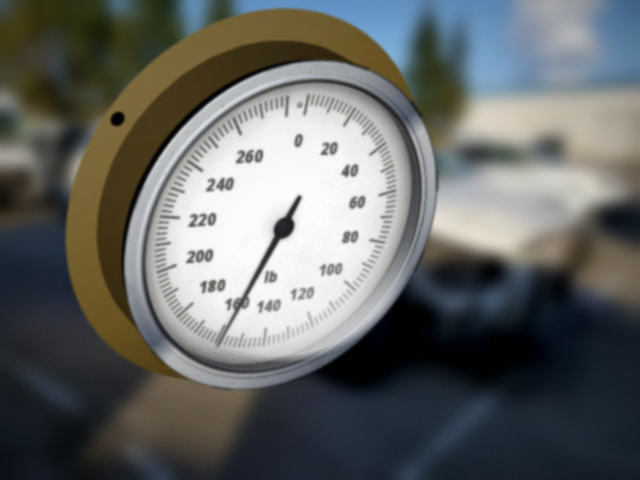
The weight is value=160 unit=lb
